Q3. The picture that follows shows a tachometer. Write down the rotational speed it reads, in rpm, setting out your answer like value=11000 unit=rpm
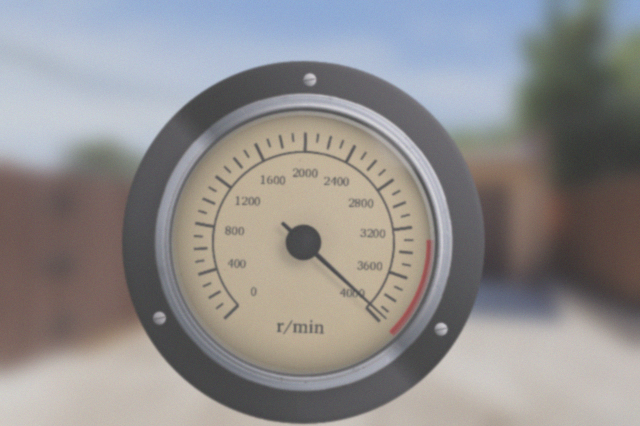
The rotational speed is value=3950 unit=rpm
